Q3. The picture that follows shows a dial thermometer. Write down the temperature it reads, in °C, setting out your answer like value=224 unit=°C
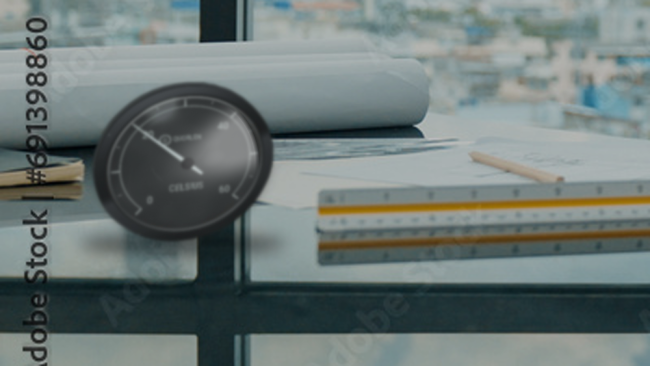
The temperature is value=20 unit=°C
